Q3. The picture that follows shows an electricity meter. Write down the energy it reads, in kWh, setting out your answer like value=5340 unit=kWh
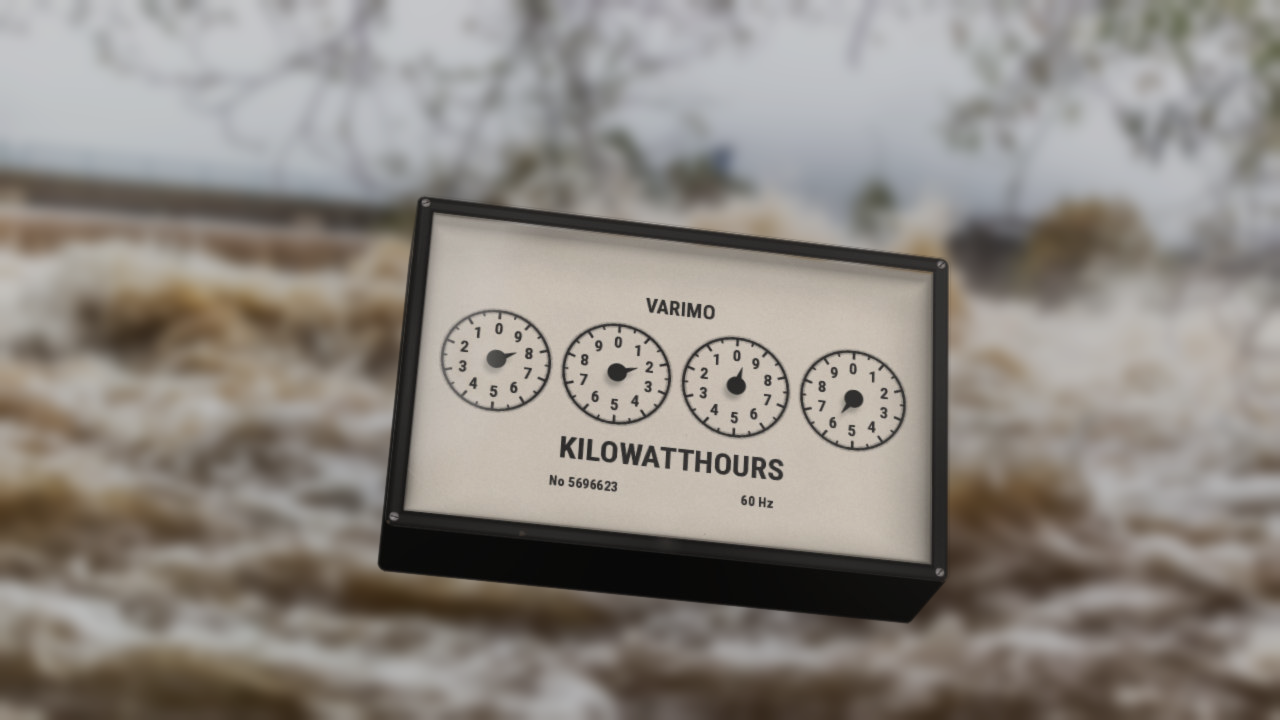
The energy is value=8196 unit=kWh
